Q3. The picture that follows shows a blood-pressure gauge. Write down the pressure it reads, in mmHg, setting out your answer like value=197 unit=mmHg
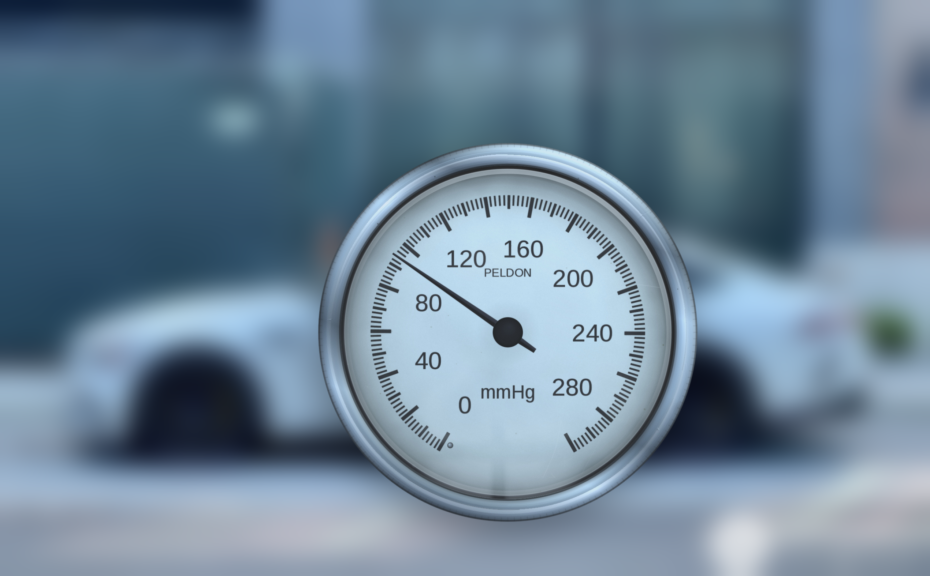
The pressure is value=94 unit=mmHg
